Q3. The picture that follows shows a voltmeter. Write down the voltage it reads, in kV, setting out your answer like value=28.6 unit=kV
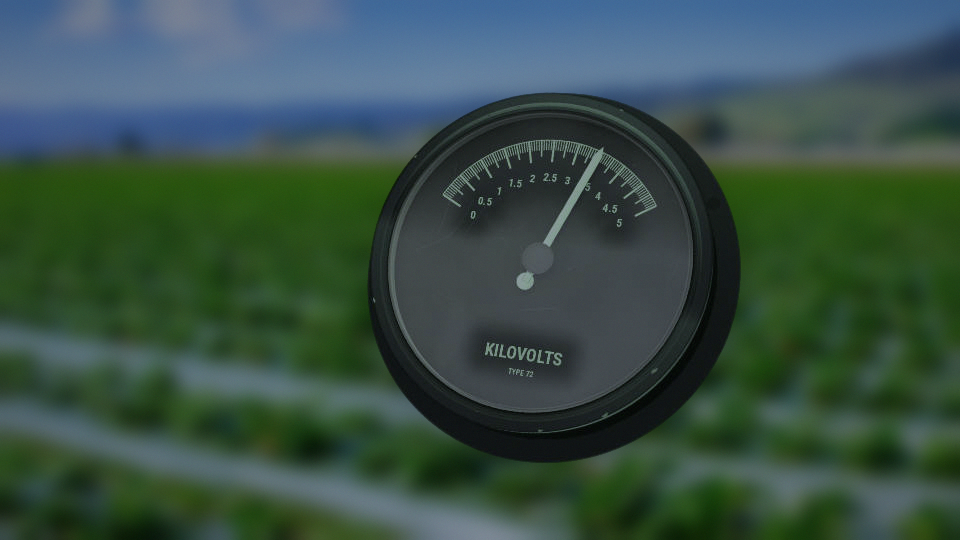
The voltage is value=3.5 unit=kV
